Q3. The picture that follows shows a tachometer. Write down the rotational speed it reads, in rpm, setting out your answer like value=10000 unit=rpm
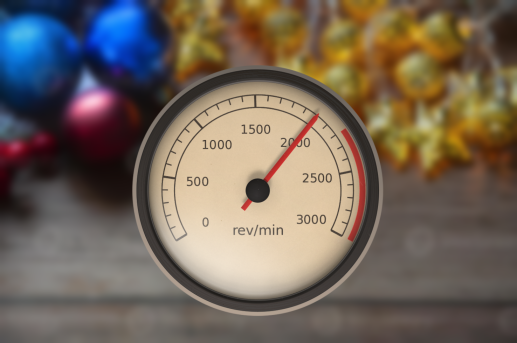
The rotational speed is value=2000 unit=rpm
